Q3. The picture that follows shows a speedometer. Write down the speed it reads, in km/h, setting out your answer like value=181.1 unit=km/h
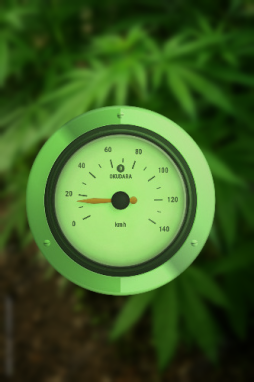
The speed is value=15 unit=km/h
